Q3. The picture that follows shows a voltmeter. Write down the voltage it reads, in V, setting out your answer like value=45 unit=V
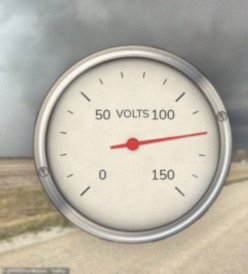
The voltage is value=120 unit=V
